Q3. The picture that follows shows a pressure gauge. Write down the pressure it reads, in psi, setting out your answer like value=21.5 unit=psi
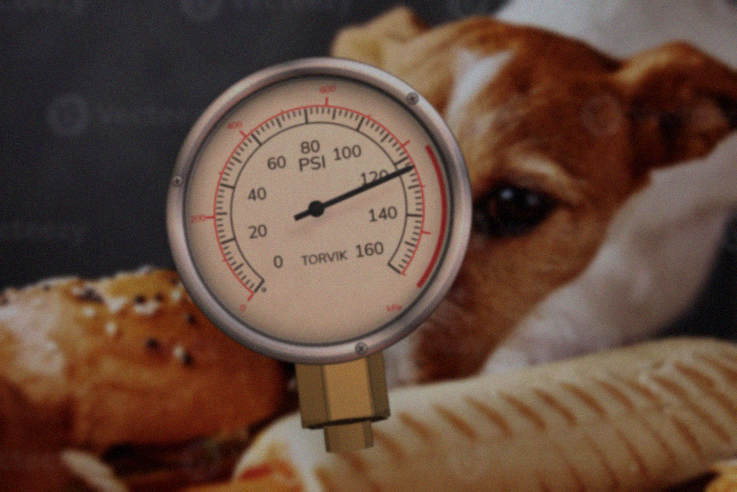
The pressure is value=124 unit=psi
